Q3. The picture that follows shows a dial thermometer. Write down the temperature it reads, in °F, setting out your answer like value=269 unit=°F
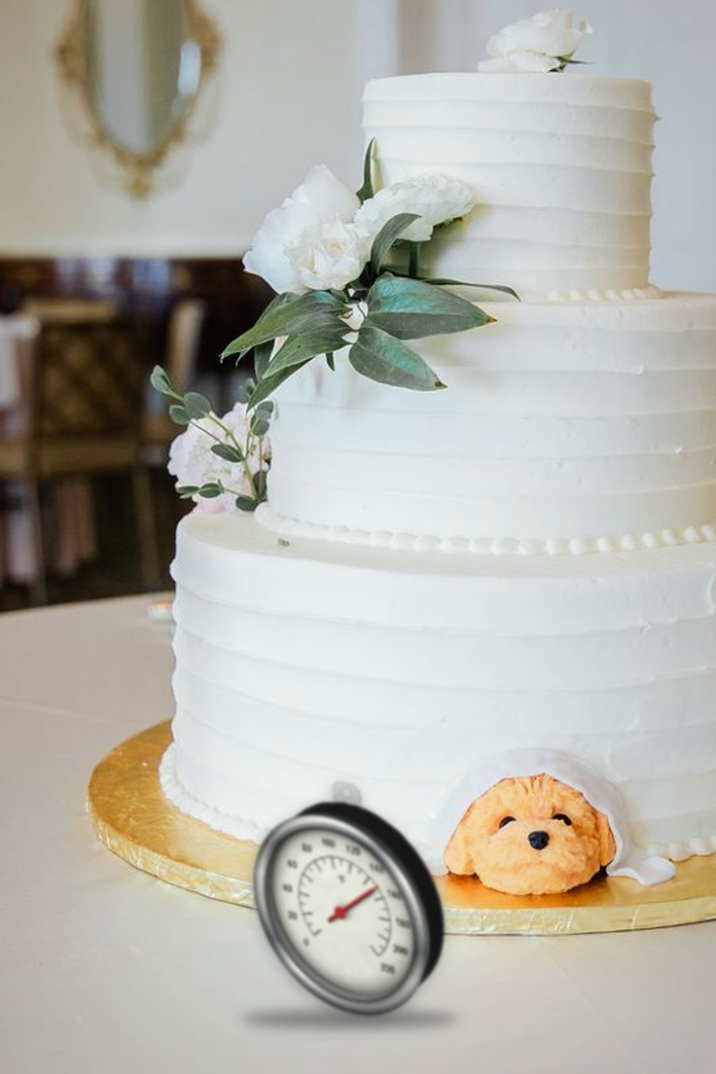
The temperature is value=150 unit=°F
